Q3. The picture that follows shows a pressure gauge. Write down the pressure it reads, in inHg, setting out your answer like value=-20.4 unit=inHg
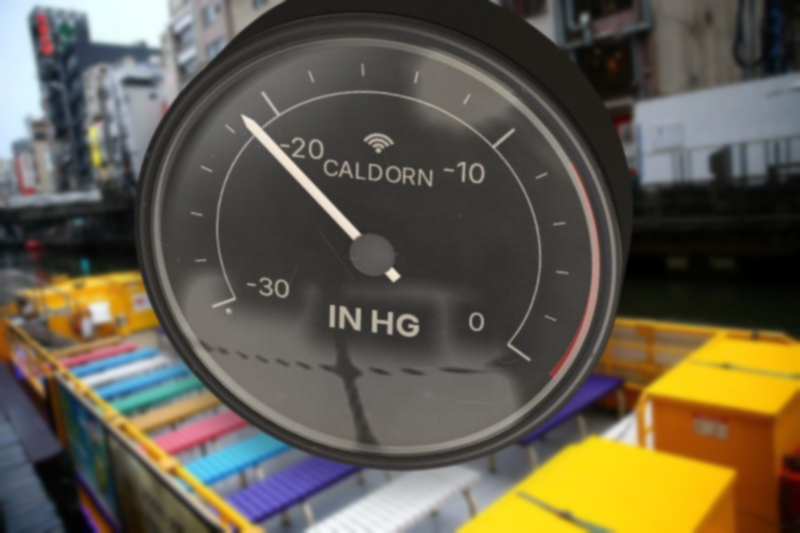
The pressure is value=-21 unit=inHg
